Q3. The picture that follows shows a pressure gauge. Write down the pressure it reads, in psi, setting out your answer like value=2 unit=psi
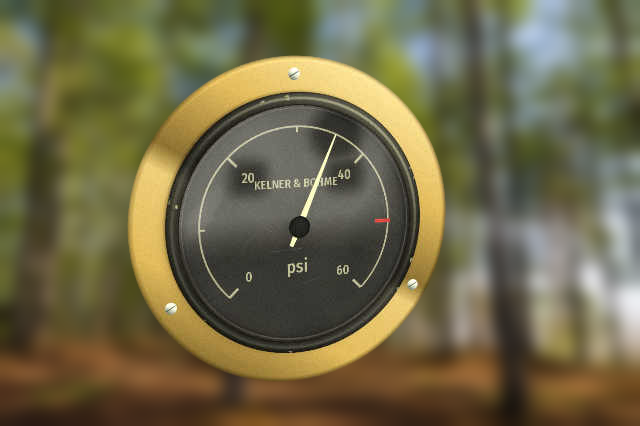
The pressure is value=35 unit=psi
